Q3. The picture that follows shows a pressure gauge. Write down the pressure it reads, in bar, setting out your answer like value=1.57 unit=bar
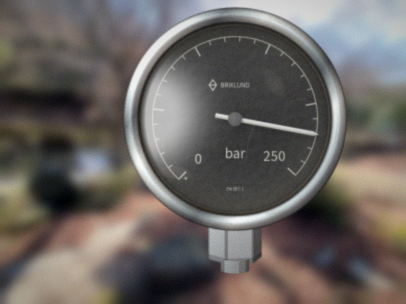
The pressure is value=220 unit=bar
